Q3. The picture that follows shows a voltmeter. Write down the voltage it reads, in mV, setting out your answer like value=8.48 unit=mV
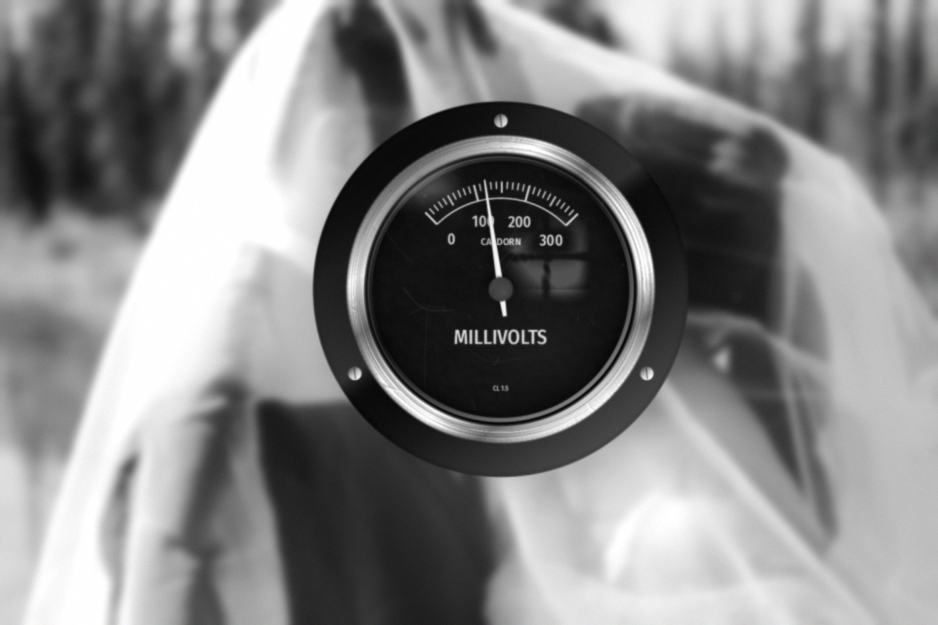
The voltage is value=120 unit=mV
